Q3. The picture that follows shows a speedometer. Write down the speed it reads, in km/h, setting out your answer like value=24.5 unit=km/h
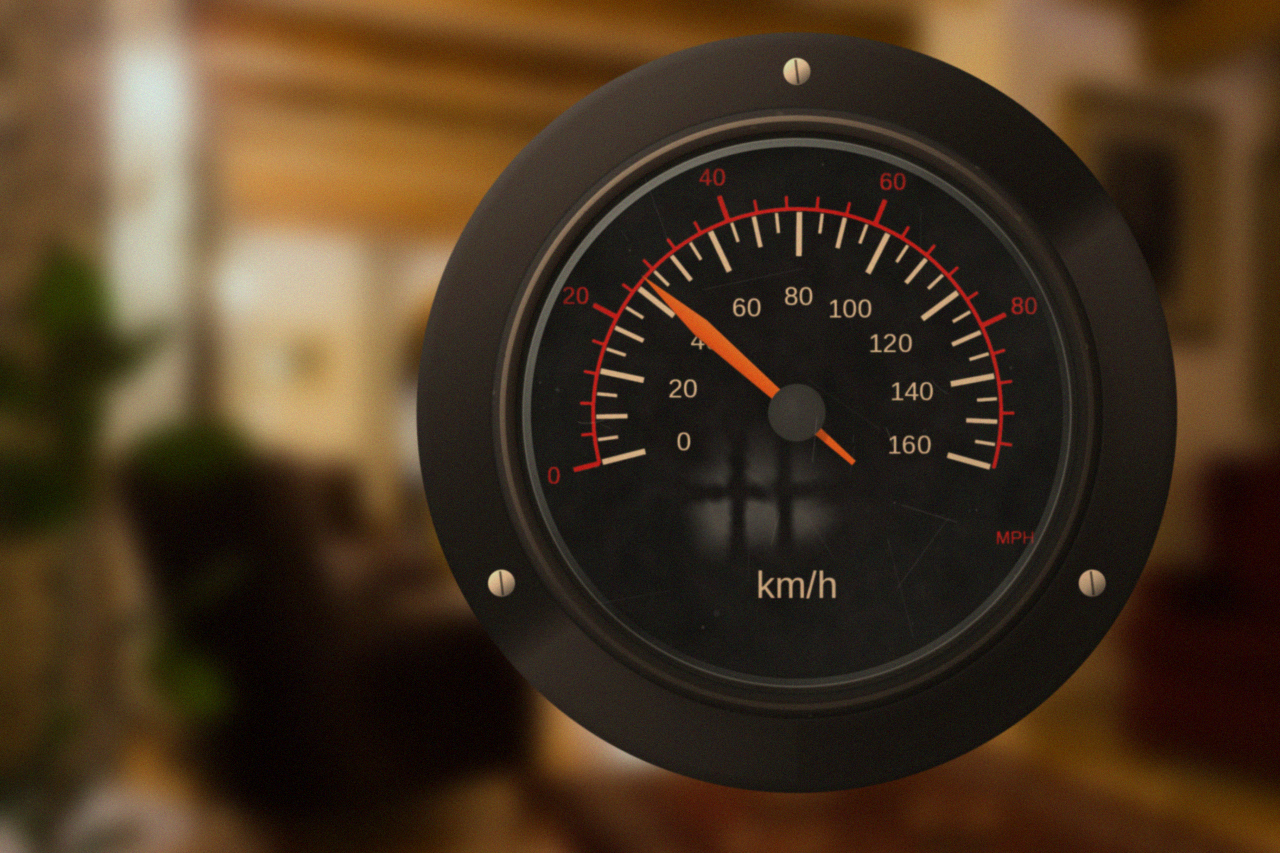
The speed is value=42.5 unit=km/h
